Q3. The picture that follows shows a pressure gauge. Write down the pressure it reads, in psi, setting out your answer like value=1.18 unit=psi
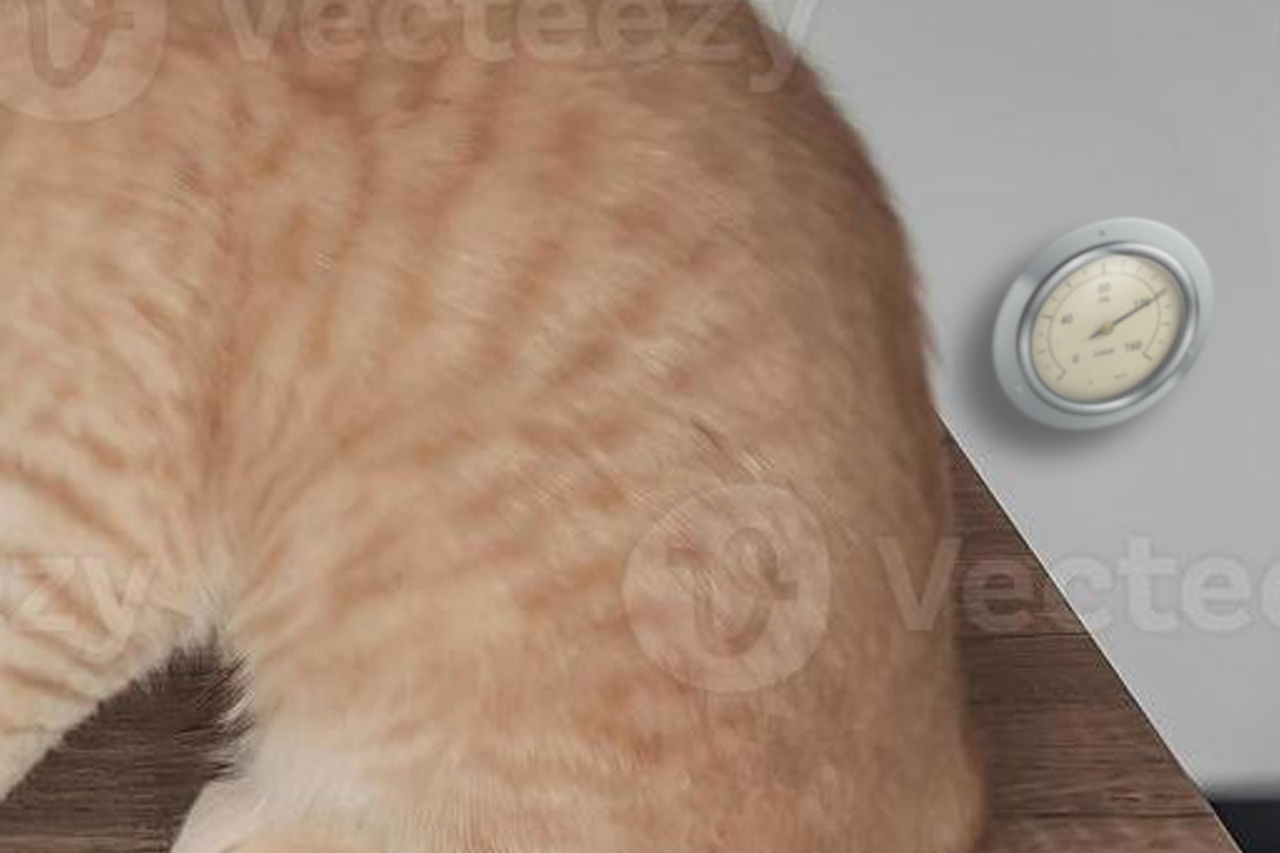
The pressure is value=120 unit=psi
